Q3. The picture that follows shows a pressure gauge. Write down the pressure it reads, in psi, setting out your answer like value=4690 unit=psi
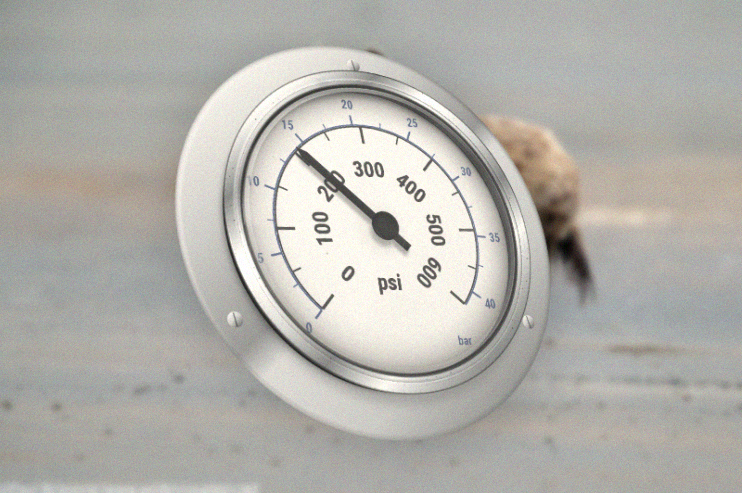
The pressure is value=200 unit=psi
